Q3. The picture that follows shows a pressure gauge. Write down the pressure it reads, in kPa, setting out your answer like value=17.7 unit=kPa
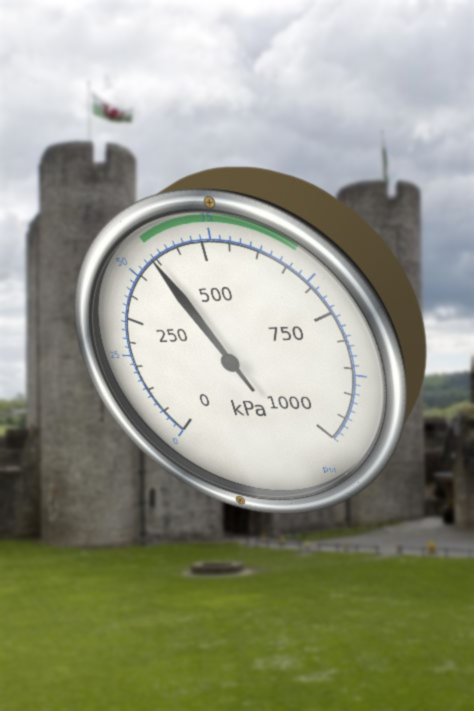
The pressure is value=400 unit=kPa
